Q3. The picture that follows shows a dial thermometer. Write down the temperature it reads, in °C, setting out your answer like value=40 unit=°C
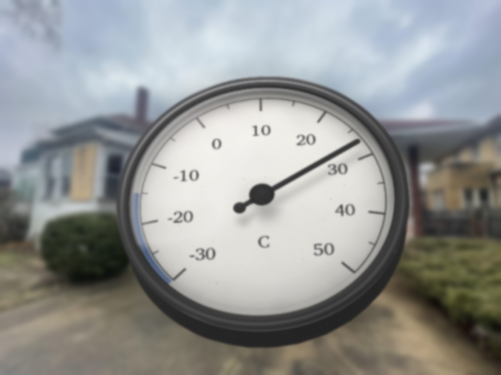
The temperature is value=27.5 unit=°C
